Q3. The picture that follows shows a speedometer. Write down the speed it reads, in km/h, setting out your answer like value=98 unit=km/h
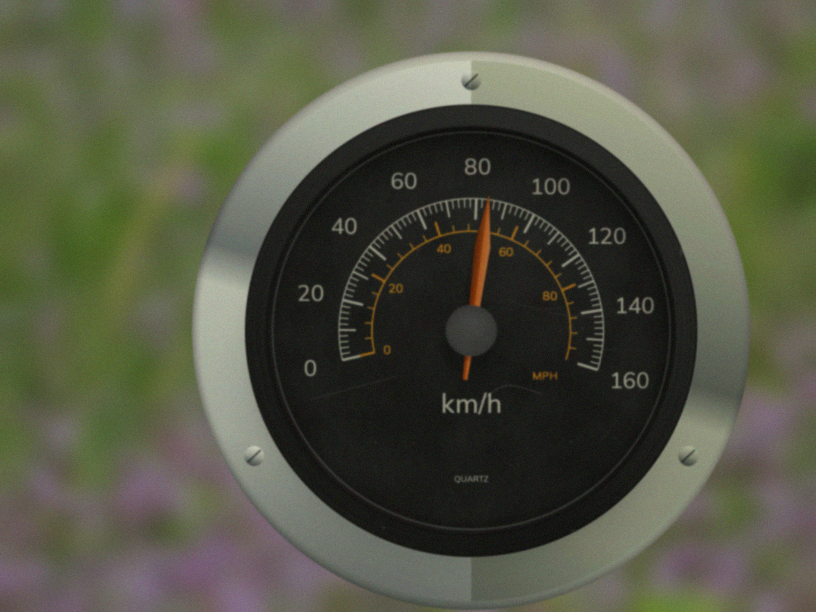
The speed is value=84 unit=km/h
